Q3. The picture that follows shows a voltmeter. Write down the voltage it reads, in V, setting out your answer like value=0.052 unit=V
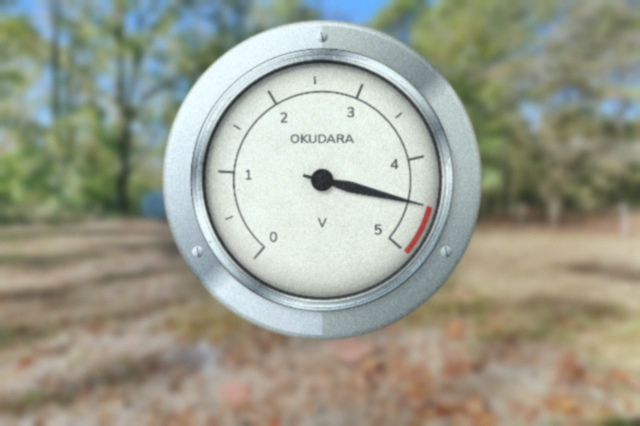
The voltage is value=4.5 unit=V
